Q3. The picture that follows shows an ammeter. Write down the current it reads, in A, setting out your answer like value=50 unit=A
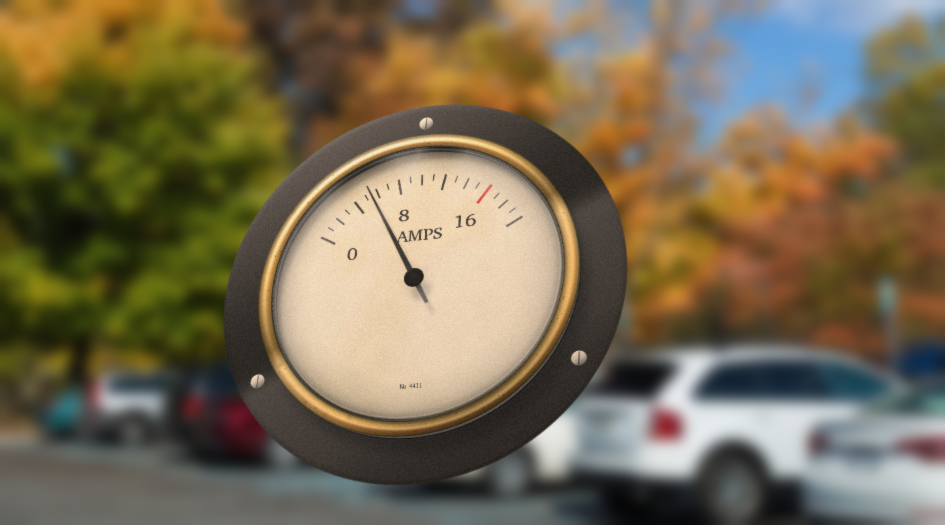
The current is value=5.5 unit=A
